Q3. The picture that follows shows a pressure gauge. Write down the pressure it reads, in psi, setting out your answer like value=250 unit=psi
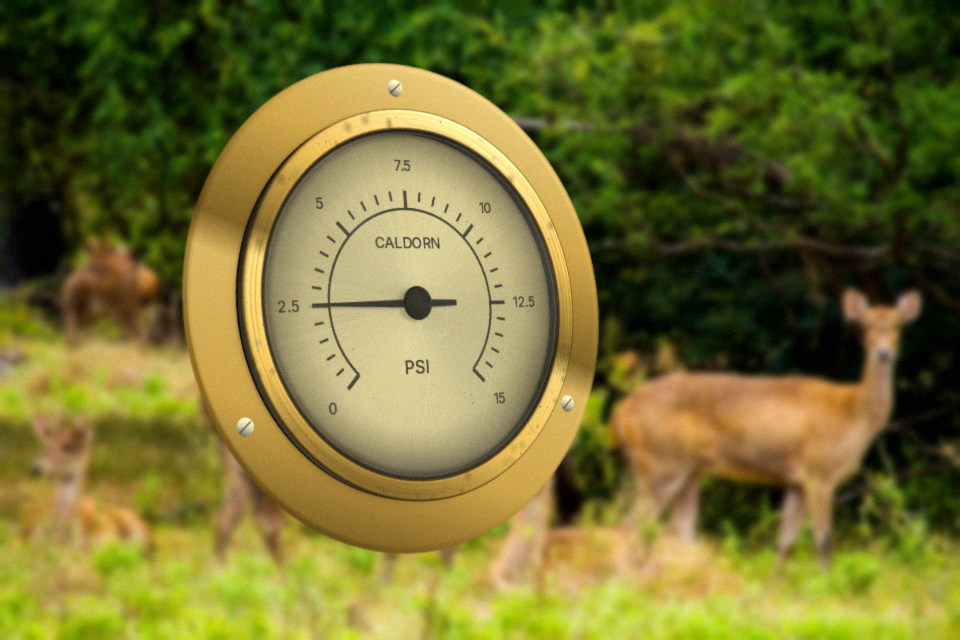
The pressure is value=2.5 unit=psi
